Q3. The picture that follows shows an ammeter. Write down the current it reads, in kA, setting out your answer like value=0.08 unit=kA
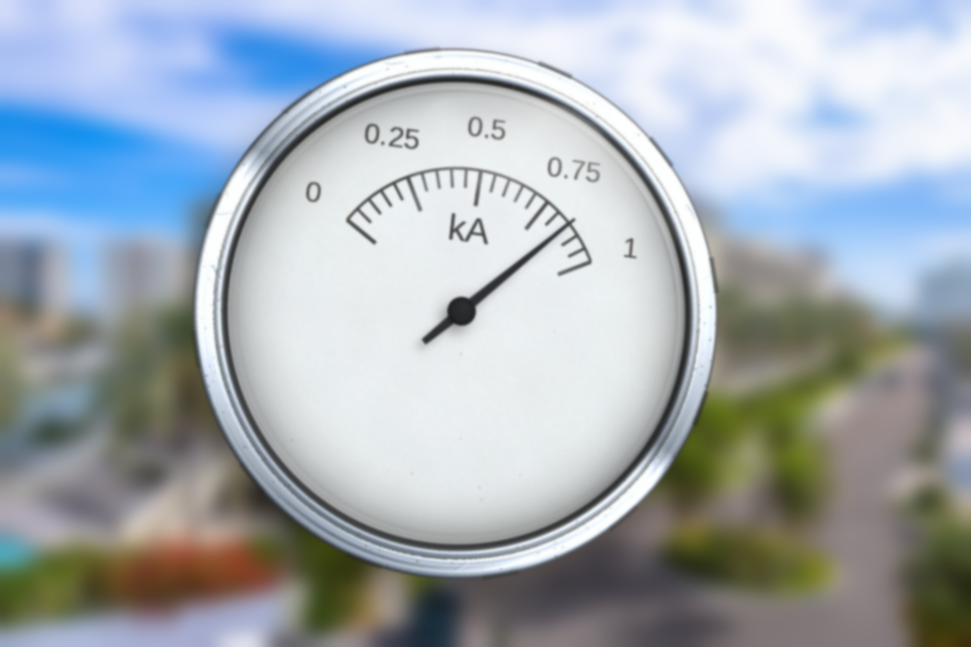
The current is value=0.85 unit=kA
